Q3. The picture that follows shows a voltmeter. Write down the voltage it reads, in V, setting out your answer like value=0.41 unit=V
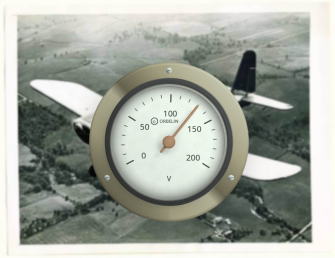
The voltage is value=130 unit=V
